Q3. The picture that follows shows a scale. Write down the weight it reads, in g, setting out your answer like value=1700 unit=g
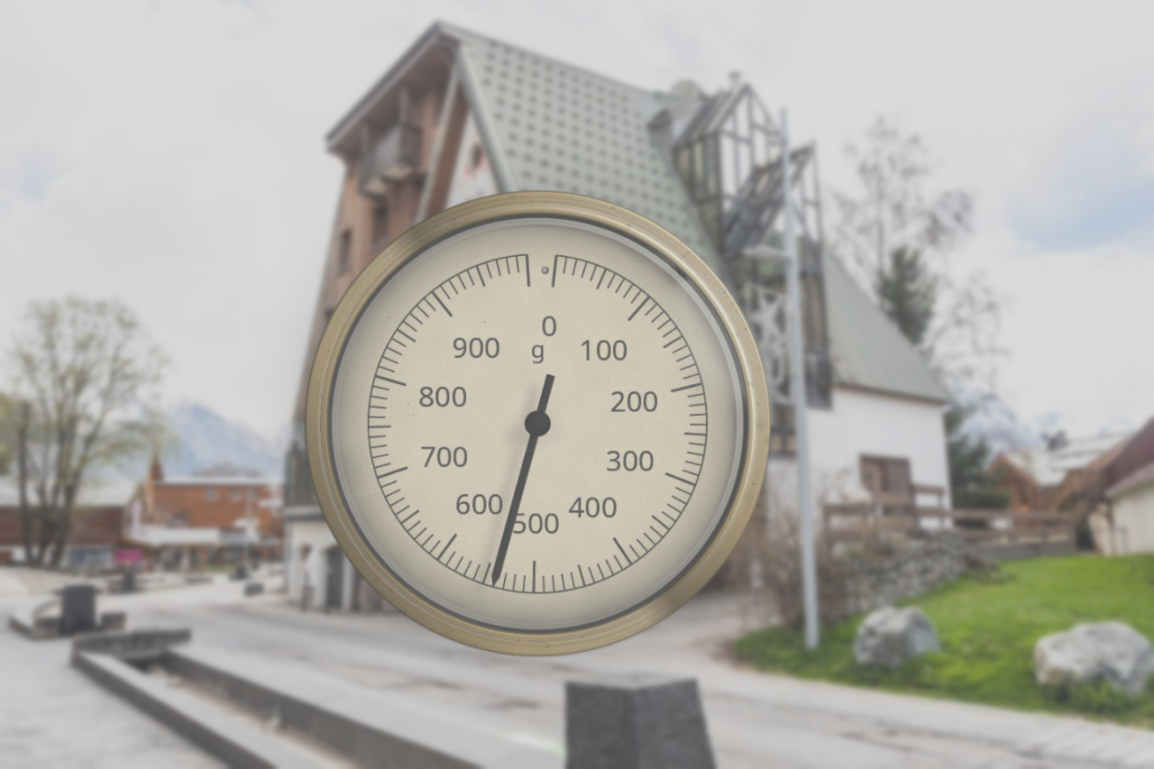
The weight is value=540 unit=g
